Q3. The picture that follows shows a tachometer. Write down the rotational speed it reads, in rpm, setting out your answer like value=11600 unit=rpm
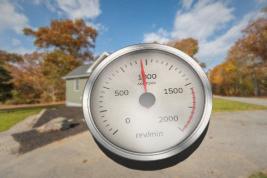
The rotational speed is value=950 unit=rpm
